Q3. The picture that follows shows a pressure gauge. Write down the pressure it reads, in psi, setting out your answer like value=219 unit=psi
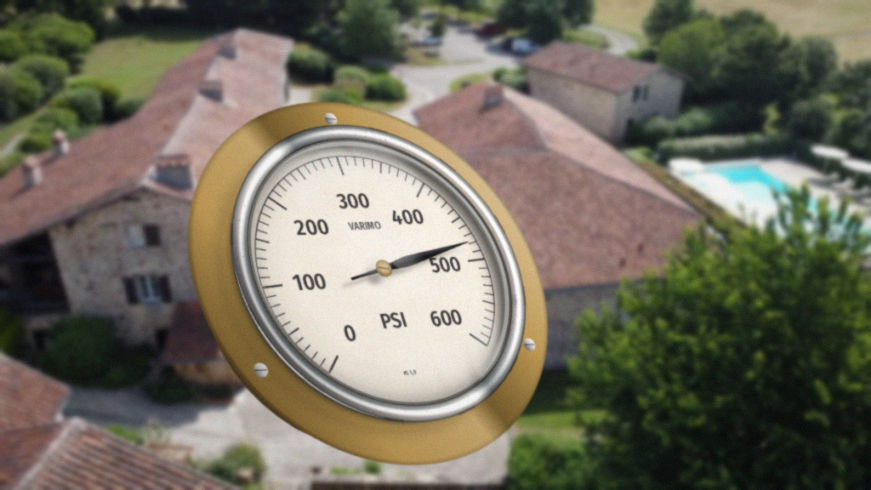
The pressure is value=480 unit=psi
